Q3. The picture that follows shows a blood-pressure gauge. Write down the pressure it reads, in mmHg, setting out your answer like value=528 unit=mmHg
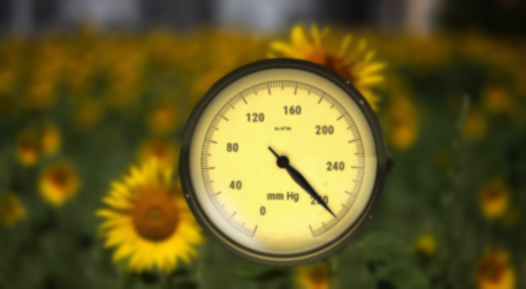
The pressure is value=280 unit=mmHg
